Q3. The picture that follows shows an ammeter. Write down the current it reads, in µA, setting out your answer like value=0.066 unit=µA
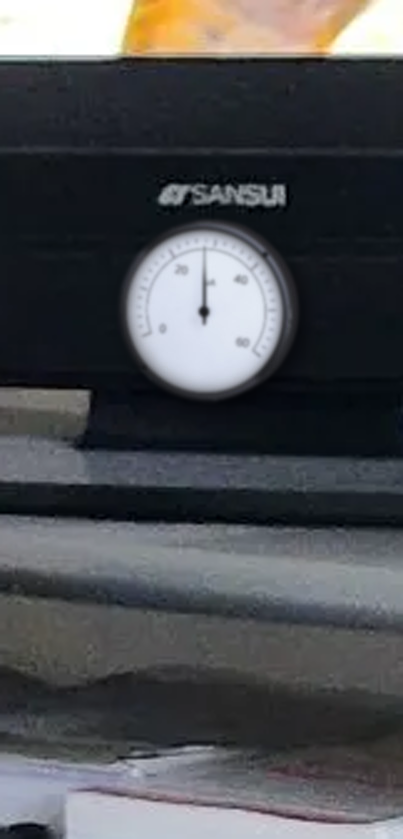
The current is value=28 unit=µA
